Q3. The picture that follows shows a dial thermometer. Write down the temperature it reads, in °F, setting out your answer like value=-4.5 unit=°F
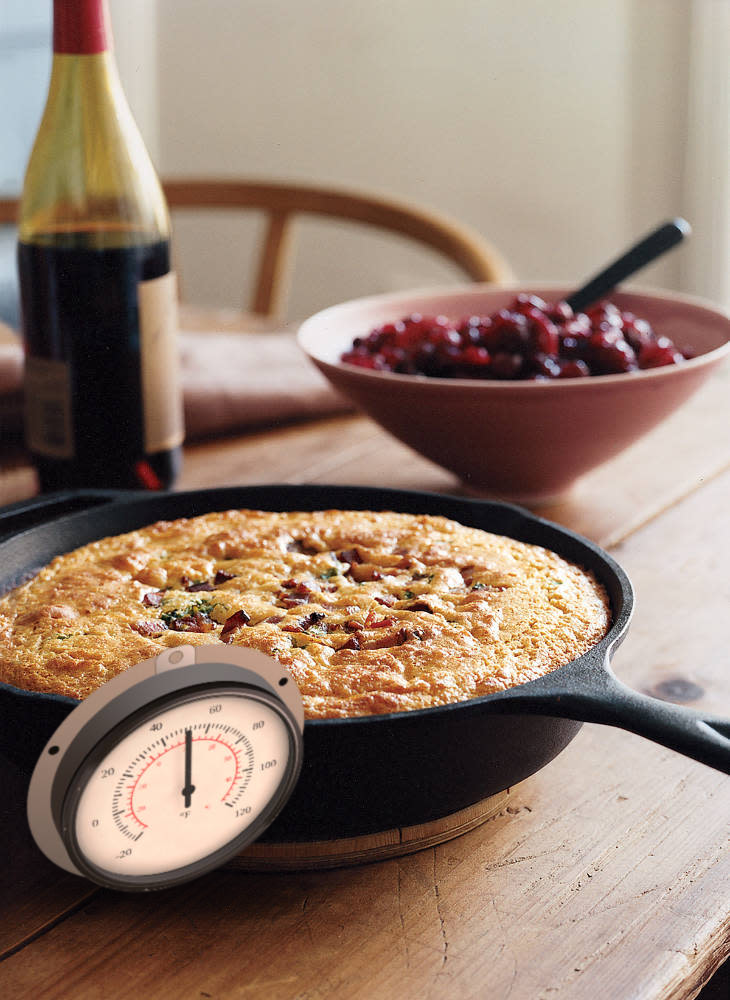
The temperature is value=50 unit=°F
